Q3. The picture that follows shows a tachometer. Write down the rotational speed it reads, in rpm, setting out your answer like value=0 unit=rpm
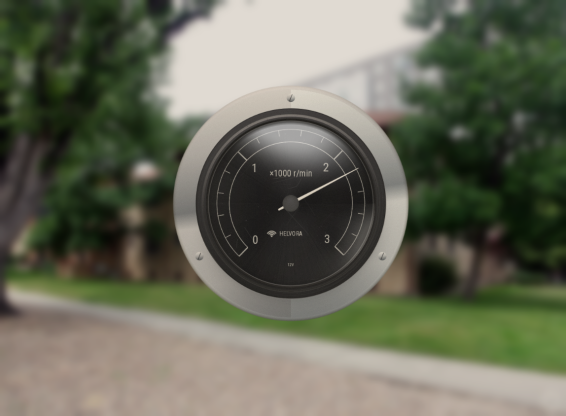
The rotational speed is value=2200 unit=rpm
